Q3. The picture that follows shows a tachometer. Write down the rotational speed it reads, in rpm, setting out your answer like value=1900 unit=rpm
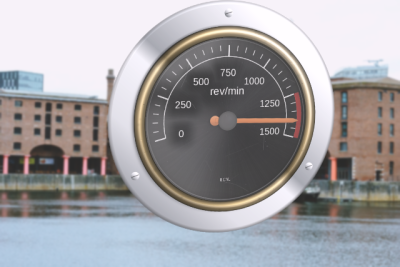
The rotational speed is value=1400 unit=rpm
